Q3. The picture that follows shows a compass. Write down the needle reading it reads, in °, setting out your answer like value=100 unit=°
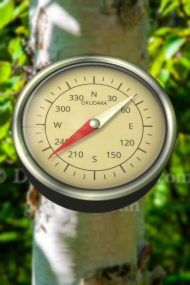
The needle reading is value=230 unit=°
